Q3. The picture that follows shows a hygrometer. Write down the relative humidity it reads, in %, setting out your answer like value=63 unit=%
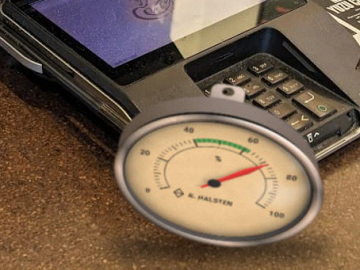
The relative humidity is value=70 unit=%
